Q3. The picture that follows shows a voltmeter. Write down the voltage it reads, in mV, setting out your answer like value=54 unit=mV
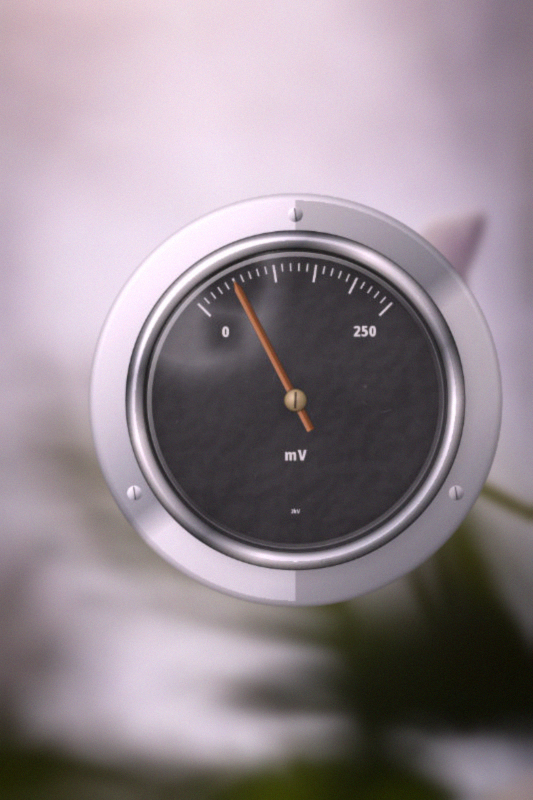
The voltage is value=50 unit=mV
